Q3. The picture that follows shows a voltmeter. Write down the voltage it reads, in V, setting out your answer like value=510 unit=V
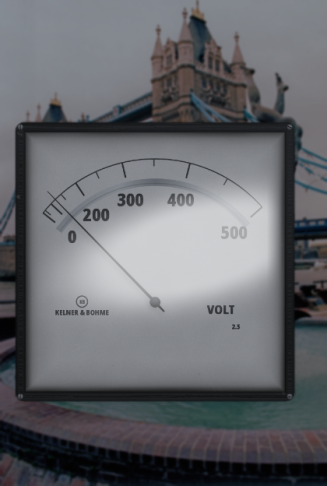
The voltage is value=125 unit=V
